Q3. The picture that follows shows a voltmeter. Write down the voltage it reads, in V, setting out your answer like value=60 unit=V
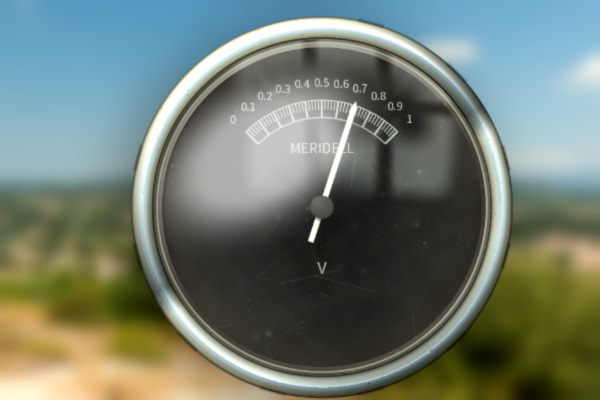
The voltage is value=0.7 unit=V
